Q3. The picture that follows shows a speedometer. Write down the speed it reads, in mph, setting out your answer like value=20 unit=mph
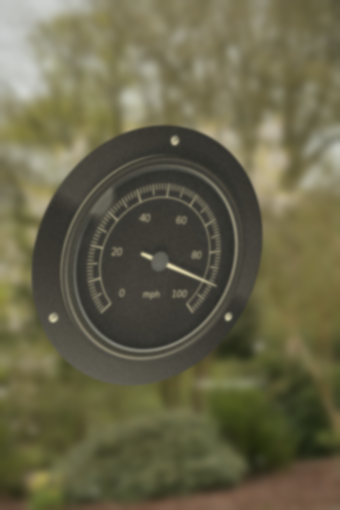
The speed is value=90 unit=mph
